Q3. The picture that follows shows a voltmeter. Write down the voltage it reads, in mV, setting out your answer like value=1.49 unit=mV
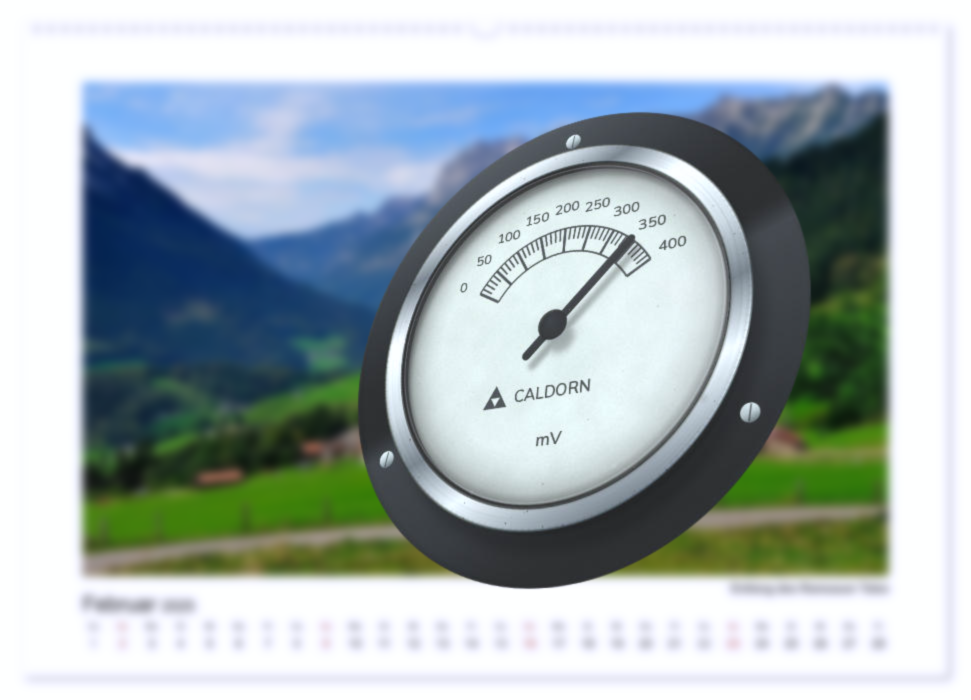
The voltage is value=350 unit=mV
